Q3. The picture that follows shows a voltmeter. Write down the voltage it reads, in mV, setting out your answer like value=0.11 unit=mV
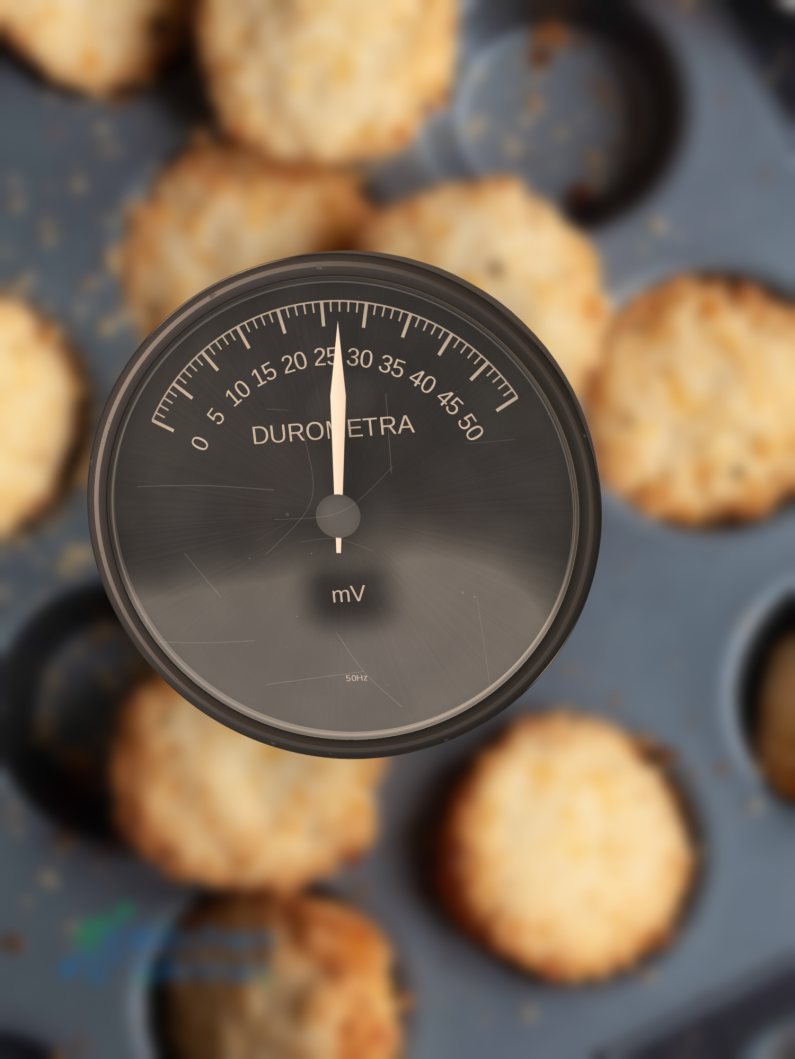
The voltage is value=27 unit=mV
